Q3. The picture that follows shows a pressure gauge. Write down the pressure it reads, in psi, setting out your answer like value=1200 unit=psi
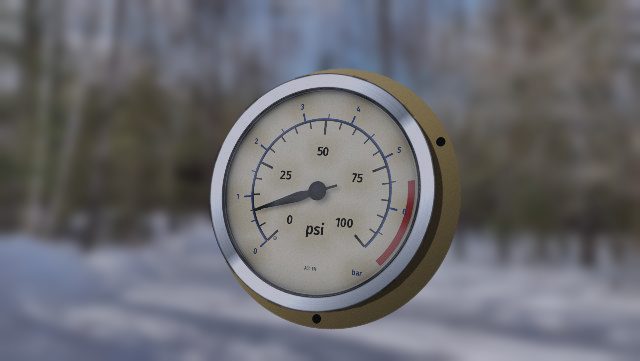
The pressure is value=10 unit=psi
